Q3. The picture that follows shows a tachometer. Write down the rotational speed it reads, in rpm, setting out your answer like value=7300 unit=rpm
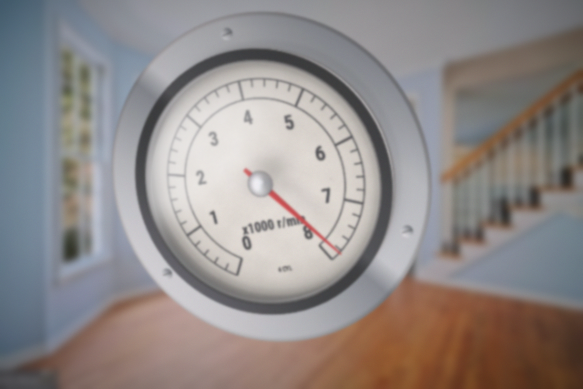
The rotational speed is value=7800 unit=rpm
